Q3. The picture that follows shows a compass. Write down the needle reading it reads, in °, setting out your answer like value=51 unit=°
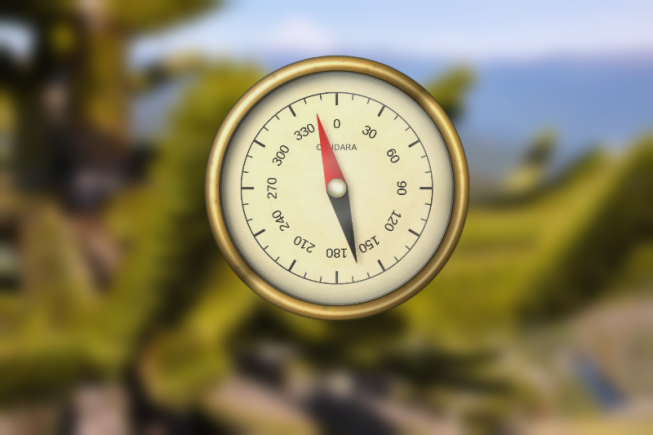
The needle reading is value=345 unit=°
